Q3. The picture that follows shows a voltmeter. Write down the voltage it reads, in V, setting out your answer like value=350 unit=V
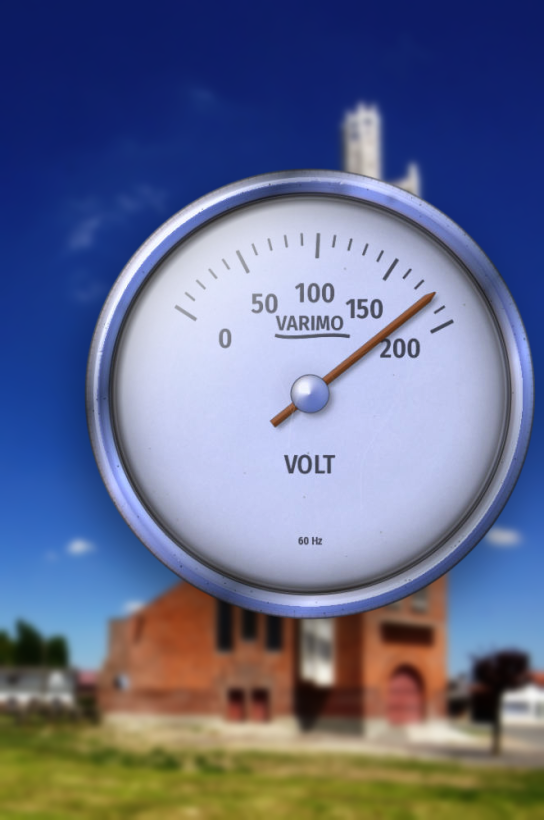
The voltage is value=180 unit=V
